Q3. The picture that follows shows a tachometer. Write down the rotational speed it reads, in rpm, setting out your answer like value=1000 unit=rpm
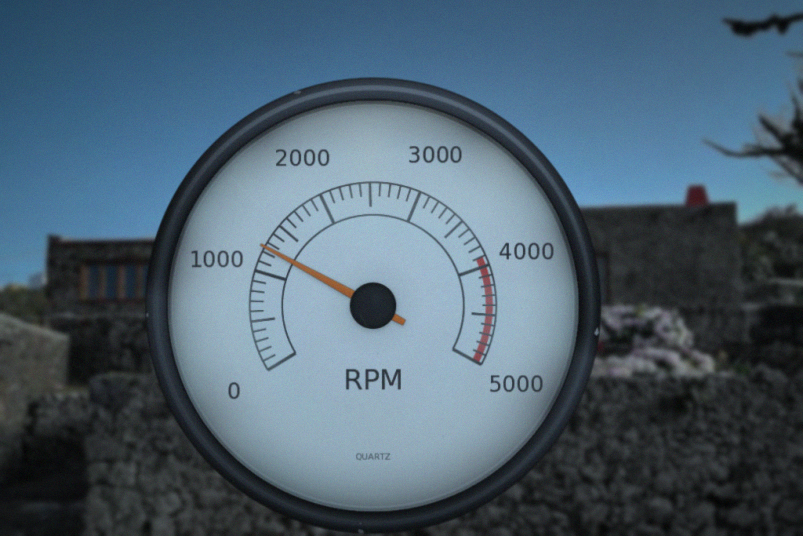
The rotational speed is value=1250 unit=rpm
